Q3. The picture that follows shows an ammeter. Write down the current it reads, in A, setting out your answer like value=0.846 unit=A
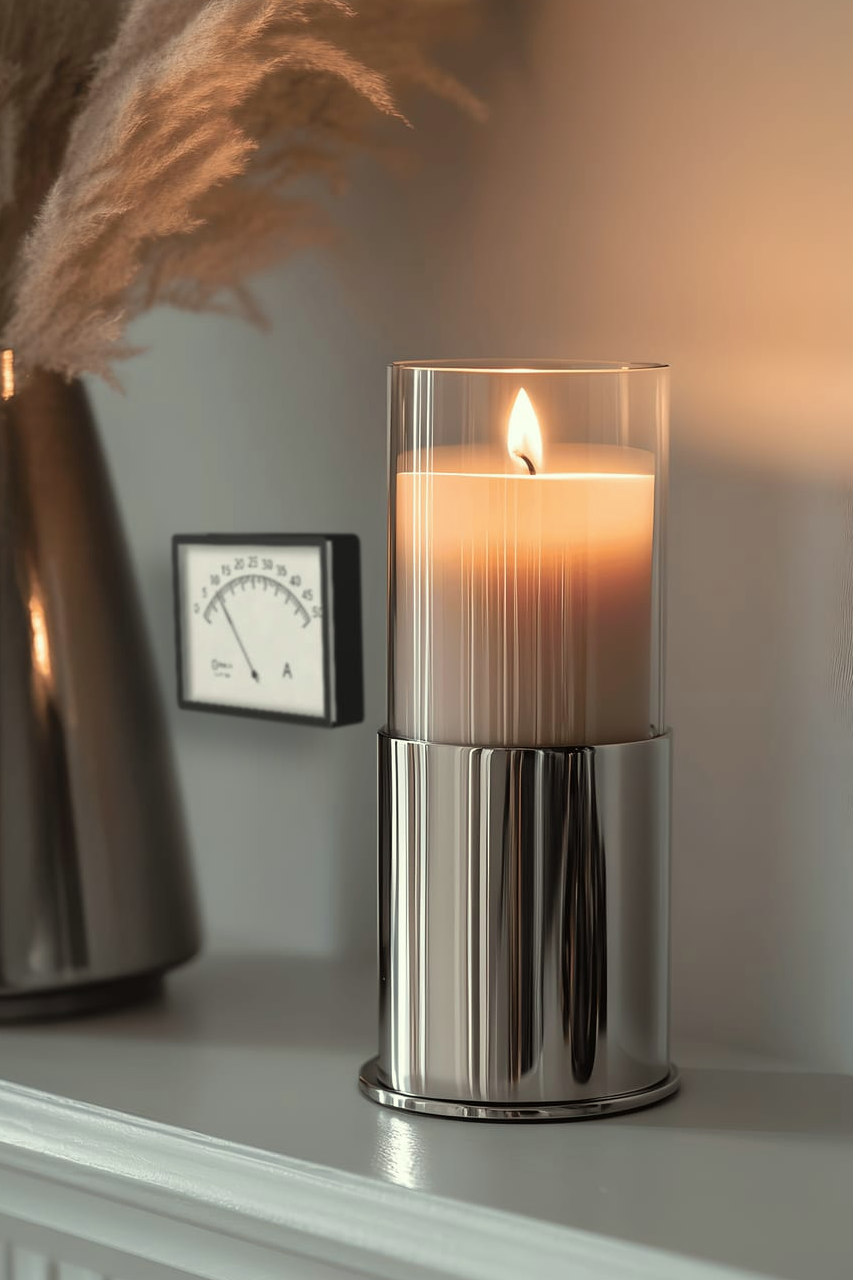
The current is value=10 unit=A
